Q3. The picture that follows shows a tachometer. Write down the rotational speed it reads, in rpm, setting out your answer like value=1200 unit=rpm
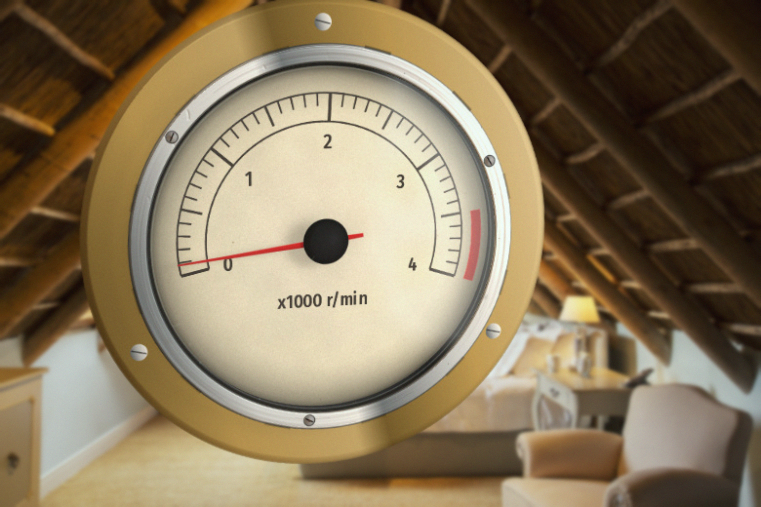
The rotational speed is value=100 unit=rpm
